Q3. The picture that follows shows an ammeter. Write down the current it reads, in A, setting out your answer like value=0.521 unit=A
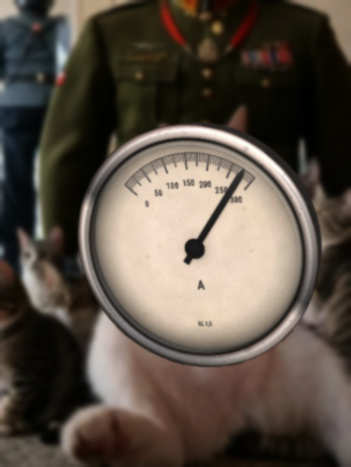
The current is value=275 unit=A
